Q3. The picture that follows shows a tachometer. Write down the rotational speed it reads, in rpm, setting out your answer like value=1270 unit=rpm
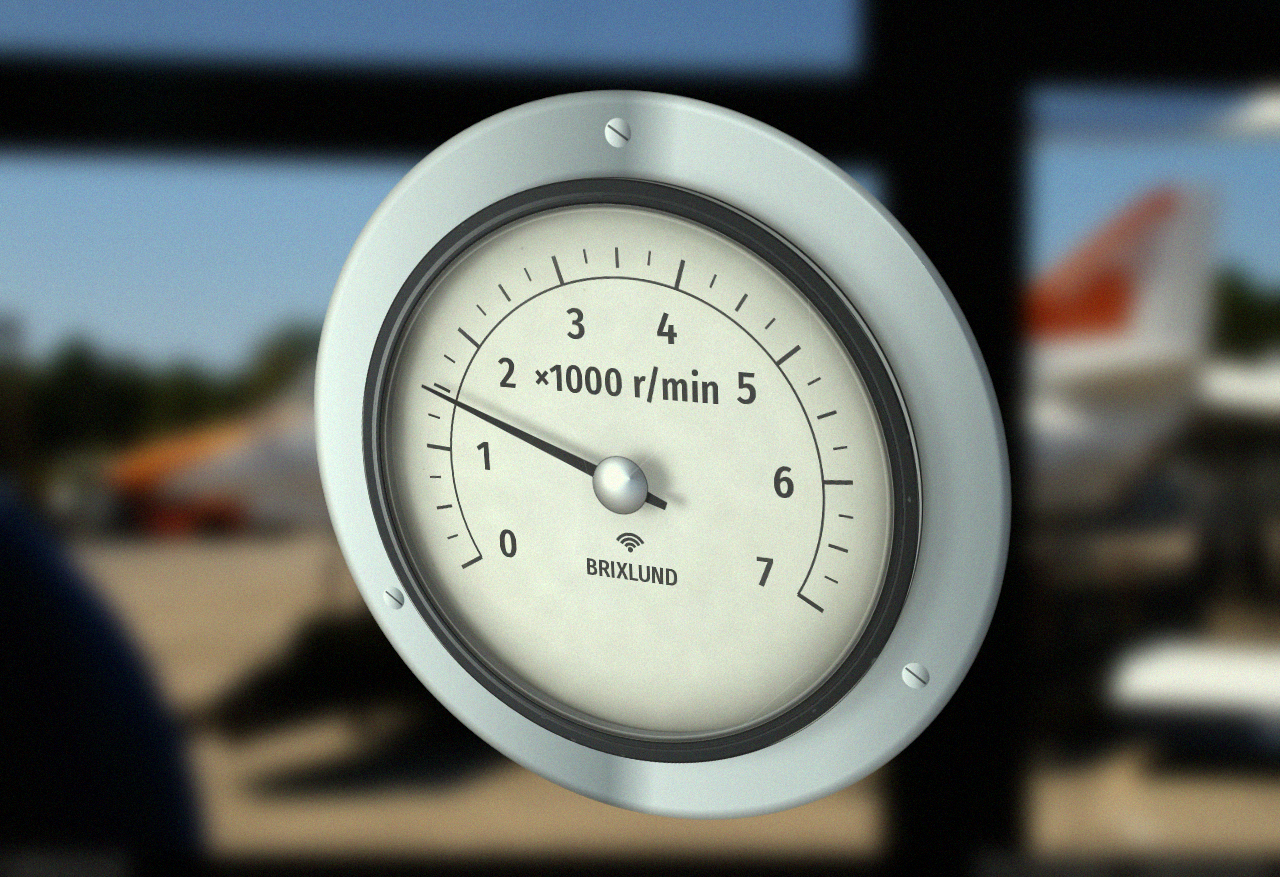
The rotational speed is value=1500 unit=rpm
